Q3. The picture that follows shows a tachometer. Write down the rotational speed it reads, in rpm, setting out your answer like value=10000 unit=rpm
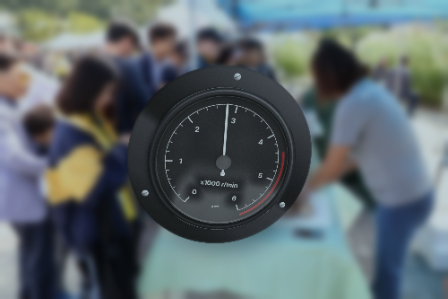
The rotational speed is value=2800 unit=rpm
